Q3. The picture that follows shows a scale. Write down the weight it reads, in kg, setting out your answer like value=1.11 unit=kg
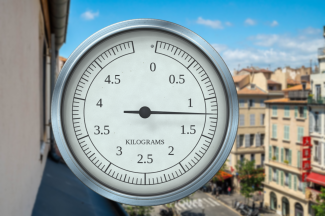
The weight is value=1.2 unit=kg
